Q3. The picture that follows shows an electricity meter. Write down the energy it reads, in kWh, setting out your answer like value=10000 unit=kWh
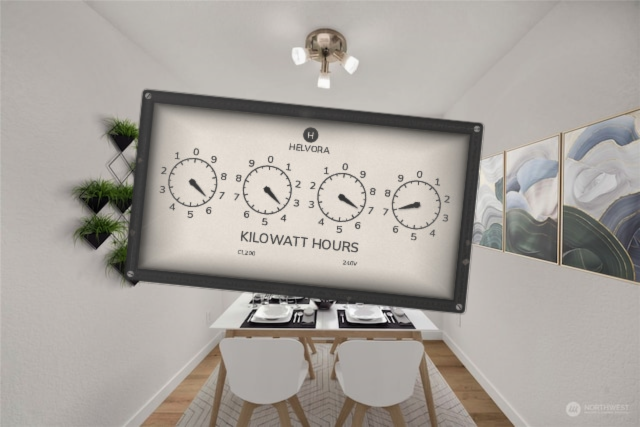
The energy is value=6367 unit=kWh
